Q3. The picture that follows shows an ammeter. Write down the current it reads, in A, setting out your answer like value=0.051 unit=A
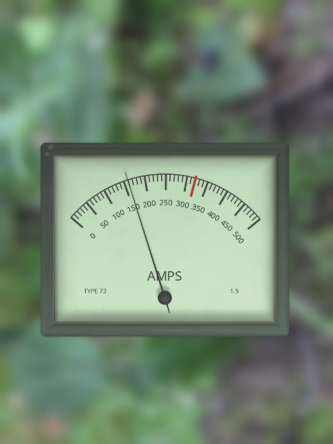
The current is value=160 unit=A
